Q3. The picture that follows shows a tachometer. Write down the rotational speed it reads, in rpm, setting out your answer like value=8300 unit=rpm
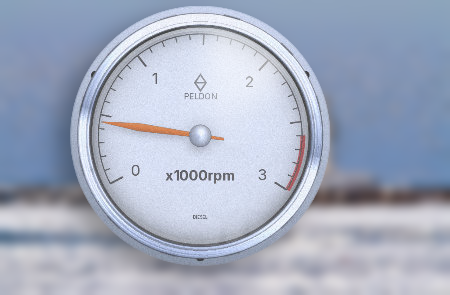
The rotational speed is value=450 unit=rpm
